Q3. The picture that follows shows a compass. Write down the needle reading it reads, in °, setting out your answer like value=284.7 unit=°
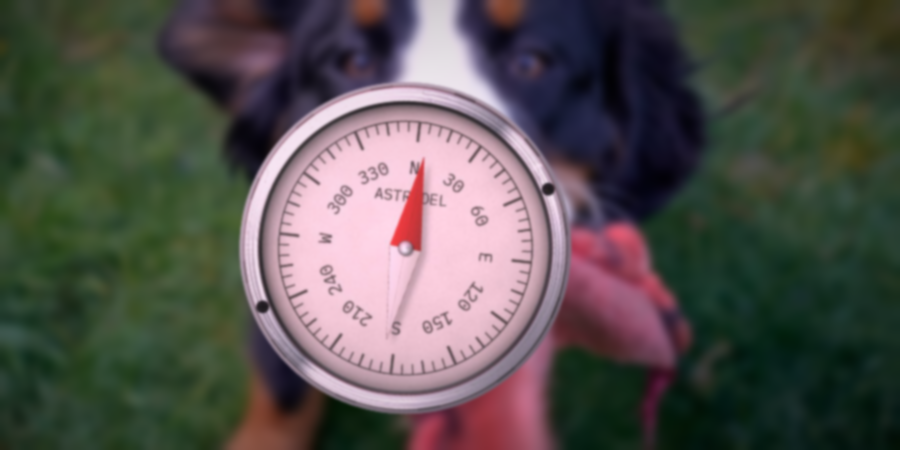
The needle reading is value=5 unit=°
